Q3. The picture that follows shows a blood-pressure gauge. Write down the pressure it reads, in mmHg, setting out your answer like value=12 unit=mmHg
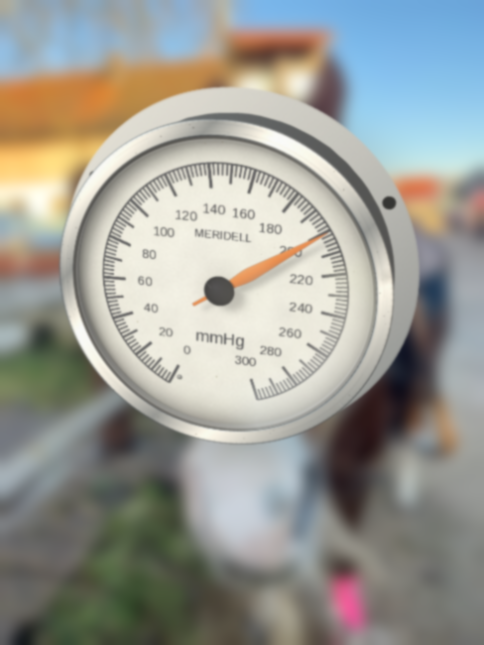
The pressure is value=200 unit=mmHg
